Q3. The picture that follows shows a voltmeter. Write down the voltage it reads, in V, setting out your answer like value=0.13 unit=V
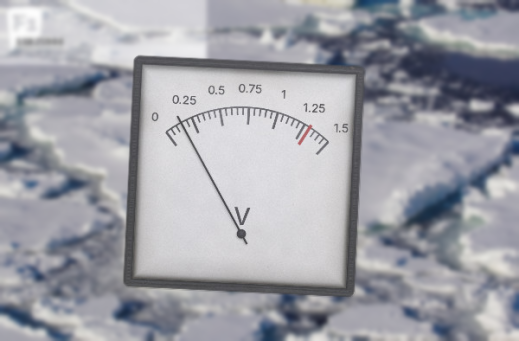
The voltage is value=0.15 unit=V
